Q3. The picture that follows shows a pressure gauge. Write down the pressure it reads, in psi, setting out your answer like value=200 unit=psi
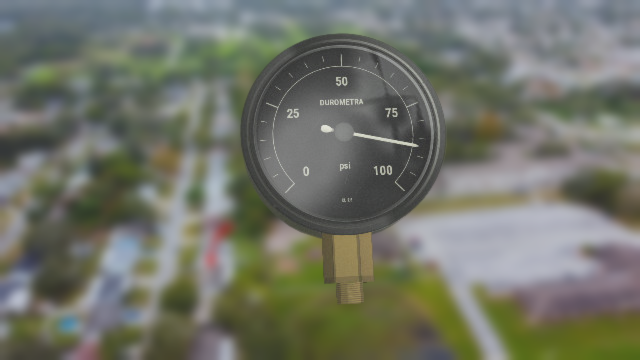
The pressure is value=87.5 unit=psi
